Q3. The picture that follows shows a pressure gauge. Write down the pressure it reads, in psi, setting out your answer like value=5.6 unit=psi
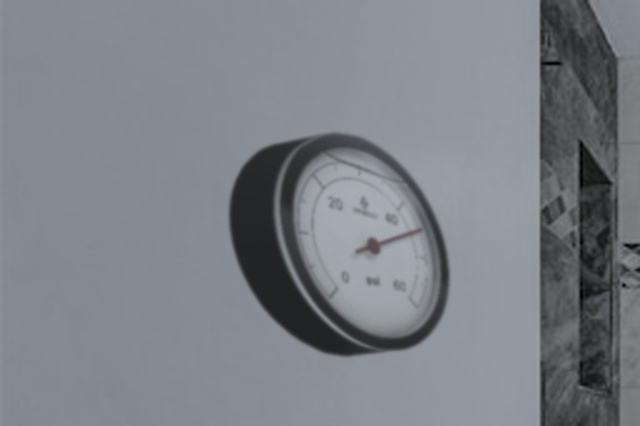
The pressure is value=45 unit=psi
